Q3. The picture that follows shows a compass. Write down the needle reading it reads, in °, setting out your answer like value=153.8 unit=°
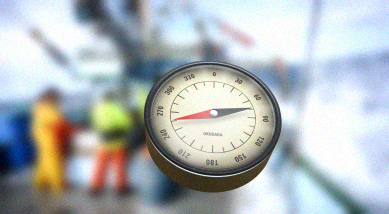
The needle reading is value=255 unit=°
